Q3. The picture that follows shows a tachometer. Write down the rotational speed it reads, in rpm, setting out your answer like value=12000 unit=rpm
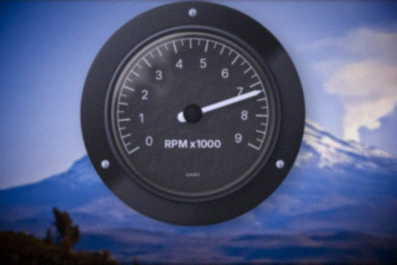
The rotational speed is value=7250 unit=rpm
